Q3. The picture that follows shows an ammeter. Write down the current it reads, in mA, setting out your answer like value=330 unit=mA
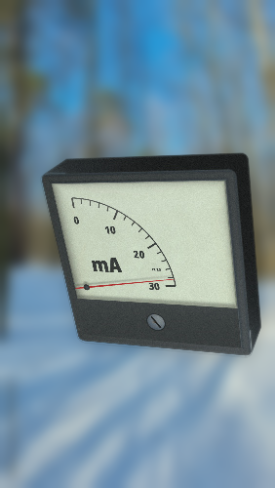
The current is value=28 unit=mA
